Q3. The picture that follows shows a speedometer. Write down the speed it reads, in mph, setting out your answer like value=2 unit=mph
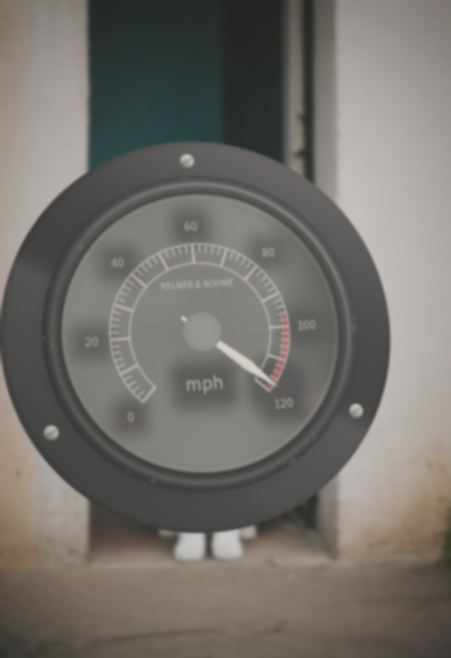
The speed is value=118 unit=mph
